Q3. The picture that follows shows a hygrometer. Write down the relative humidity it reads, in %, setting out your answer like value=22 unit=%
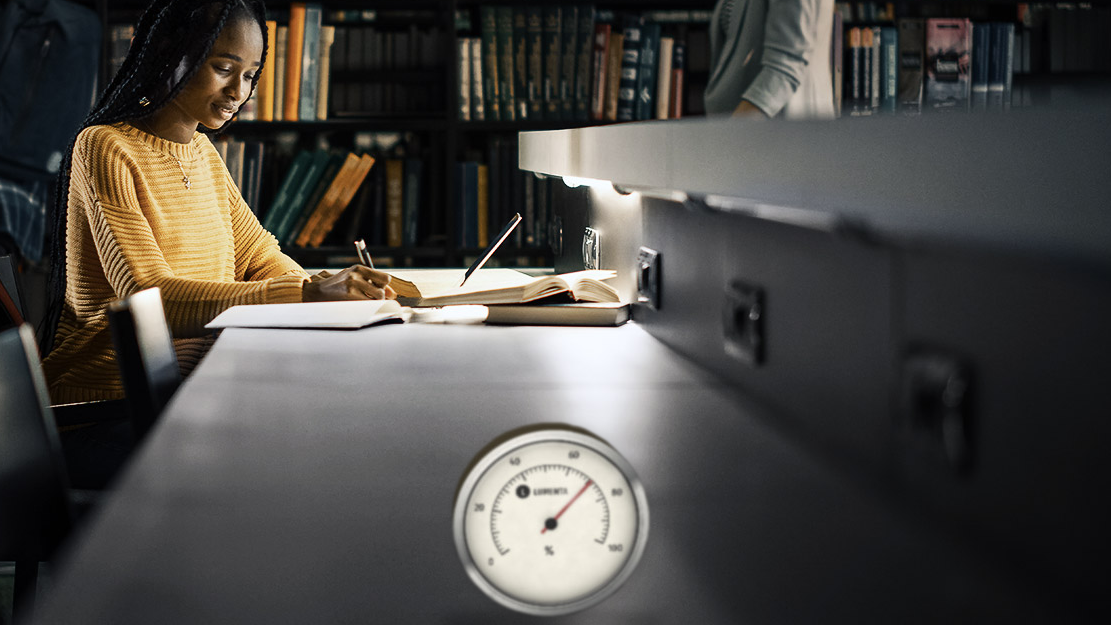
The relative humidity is value=70 unit=%
